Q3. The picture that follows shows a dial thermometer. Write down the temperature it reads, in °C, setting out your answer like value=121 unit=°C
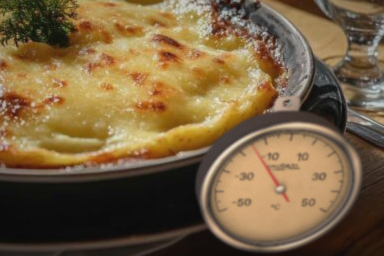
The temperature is value=-15 unit=°C
